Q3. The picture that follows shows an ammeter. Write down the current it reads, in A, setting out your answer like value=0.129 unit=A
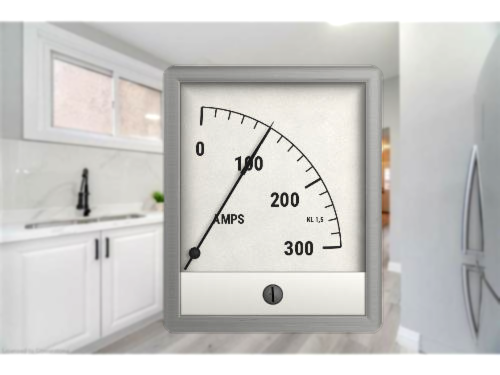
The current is value=100 unit=A
